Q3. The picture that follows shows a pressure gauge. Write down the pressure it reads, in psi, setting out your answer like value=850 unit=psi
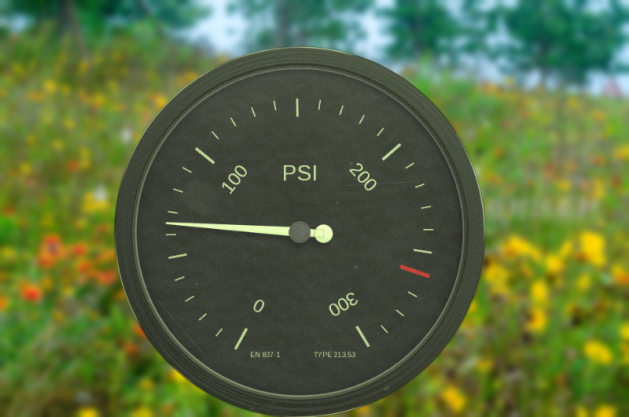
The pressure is value=65 unit=psi
